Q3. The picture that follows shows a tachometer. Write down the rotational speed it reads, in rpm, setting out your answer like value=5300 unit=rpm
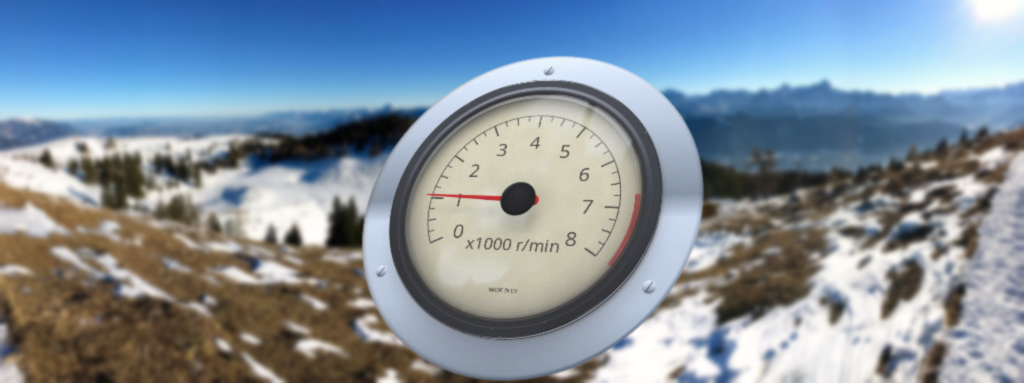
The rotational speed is value=1000 unit=rpm
